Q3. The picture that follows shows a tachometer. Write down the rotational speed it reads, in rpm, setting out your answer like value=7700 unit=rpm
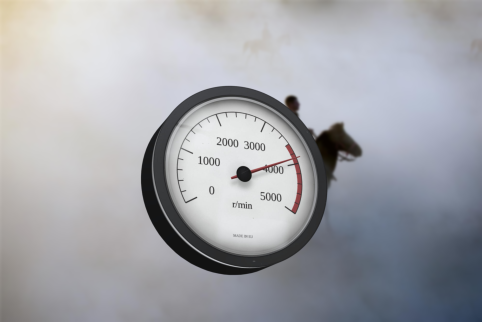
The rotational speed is value=3900 unit=rpm
